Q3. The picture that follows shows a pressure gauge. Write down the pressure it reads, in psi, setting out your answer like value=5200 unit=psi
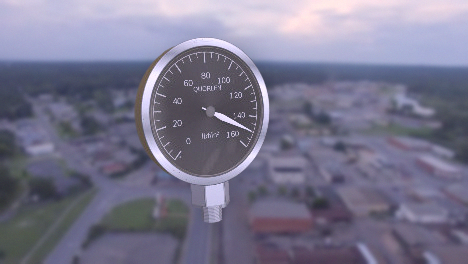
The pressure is value=150 unit=psi
